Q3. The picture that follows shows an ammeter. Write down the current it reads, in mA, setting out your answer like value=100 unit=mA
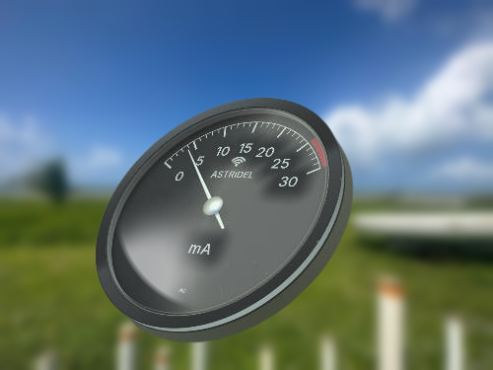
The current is value=4 unit=mA
